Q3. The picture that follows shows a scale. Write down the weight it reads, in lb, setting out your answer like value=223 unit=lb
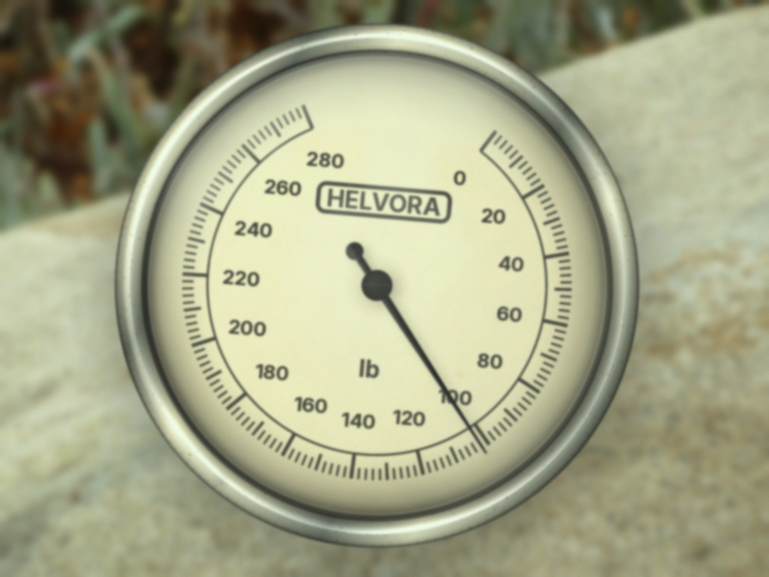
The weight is value=102 unit=lb
